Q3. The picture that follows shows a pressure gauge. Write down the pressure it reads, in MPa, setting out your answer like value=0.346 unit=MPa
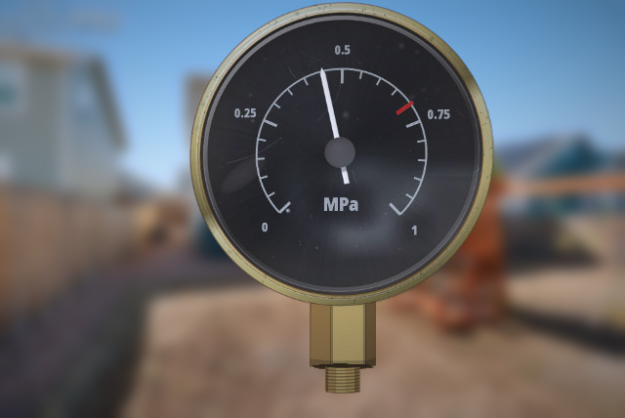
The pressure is value=0.45 unit=MPa
